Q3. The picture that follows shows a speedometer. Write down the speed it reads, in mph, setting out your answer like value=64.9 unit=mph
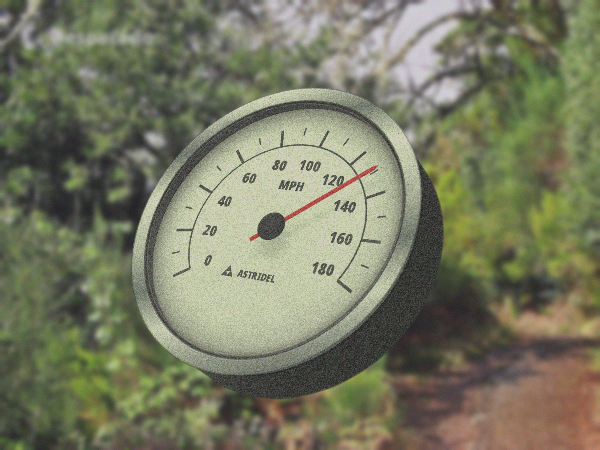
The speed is value=130 unit=mph
